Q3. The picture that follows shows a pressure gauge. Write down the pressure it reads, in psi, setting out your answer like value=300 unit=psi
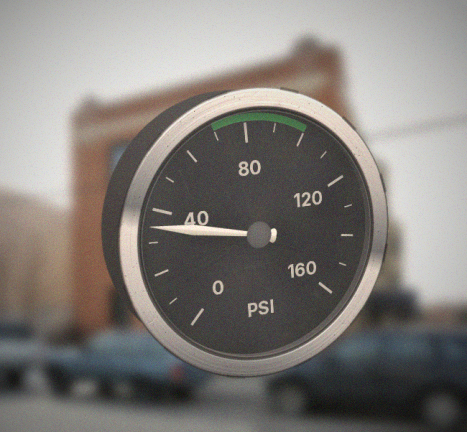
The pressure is value=35 unit=psi
